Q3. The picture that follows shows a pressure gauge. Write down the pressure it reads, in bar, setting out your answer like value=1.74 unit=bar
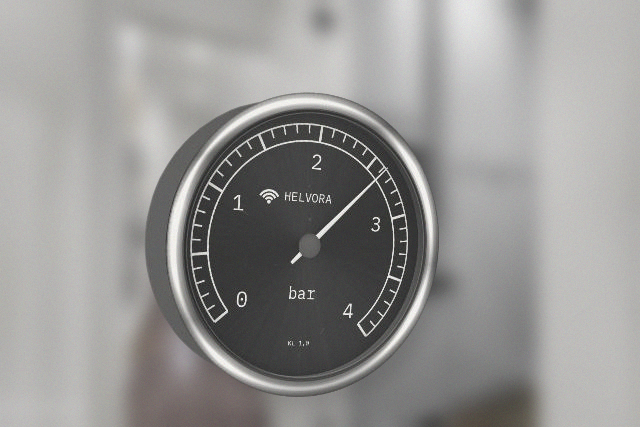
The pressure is value=2.6 unit=bar
